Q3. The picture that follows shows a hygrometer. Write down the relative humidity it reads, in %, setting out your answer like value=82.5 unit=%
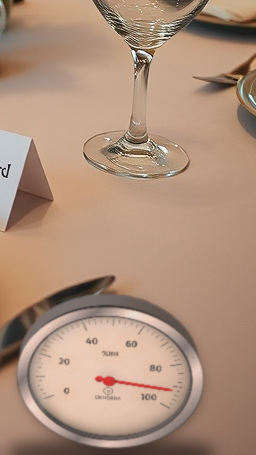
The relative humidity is value=90 unit=%
